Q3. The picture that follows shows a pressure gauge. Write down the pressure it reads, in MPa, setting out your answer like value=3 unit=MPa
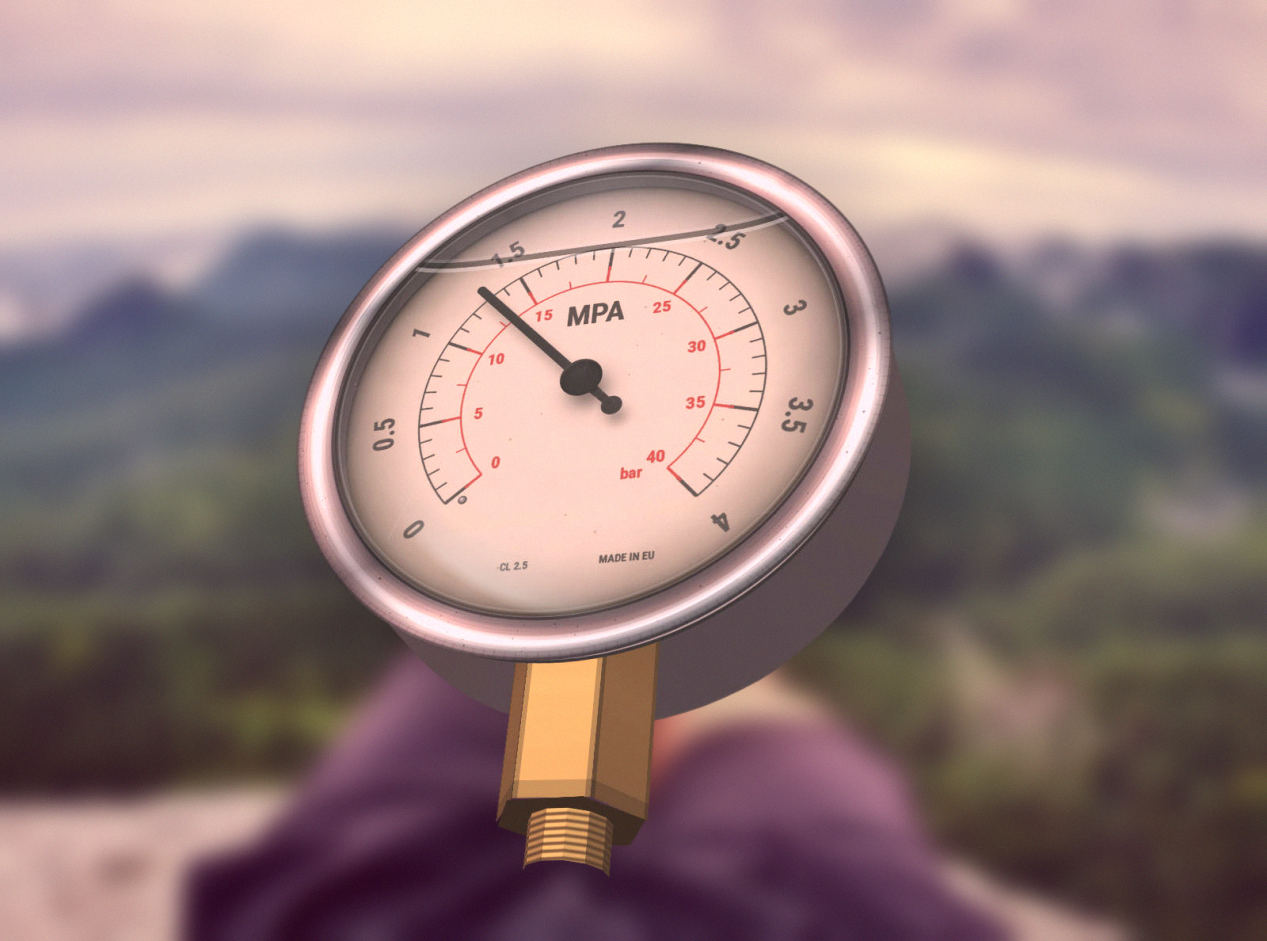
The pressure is value=1.3 unit=MPa
